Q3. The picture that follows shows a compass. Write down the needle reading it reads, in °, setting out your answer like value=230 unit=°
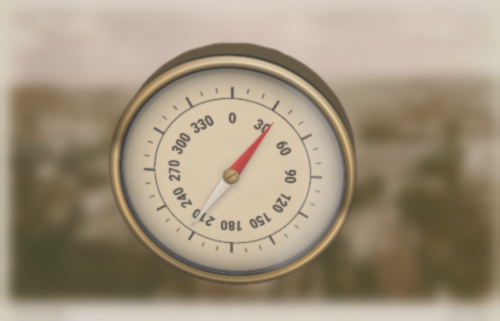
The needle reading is value=35 unit=°
